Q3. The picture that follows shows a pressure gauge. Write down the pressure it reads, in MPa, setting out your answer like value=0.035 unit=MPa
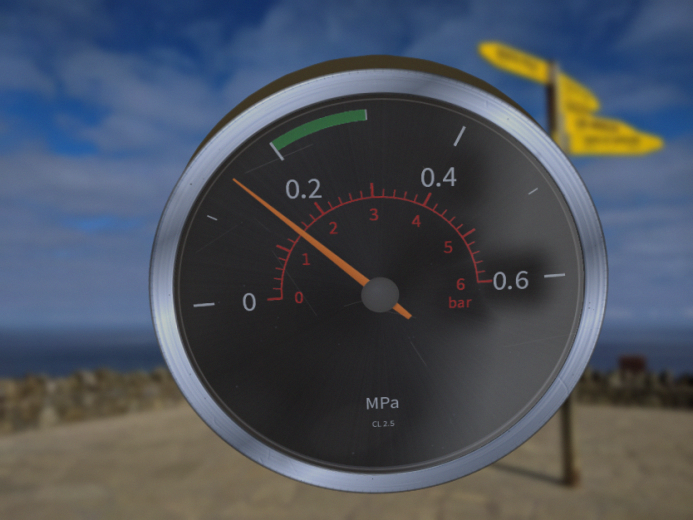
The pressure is value=0.15 unit=MPa
